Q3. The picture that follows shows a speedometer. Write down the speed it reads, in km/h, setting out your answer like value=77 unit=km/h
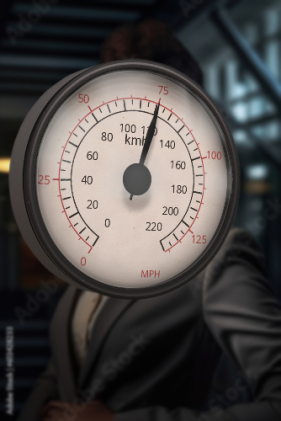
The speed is value=120 unit=km/h
